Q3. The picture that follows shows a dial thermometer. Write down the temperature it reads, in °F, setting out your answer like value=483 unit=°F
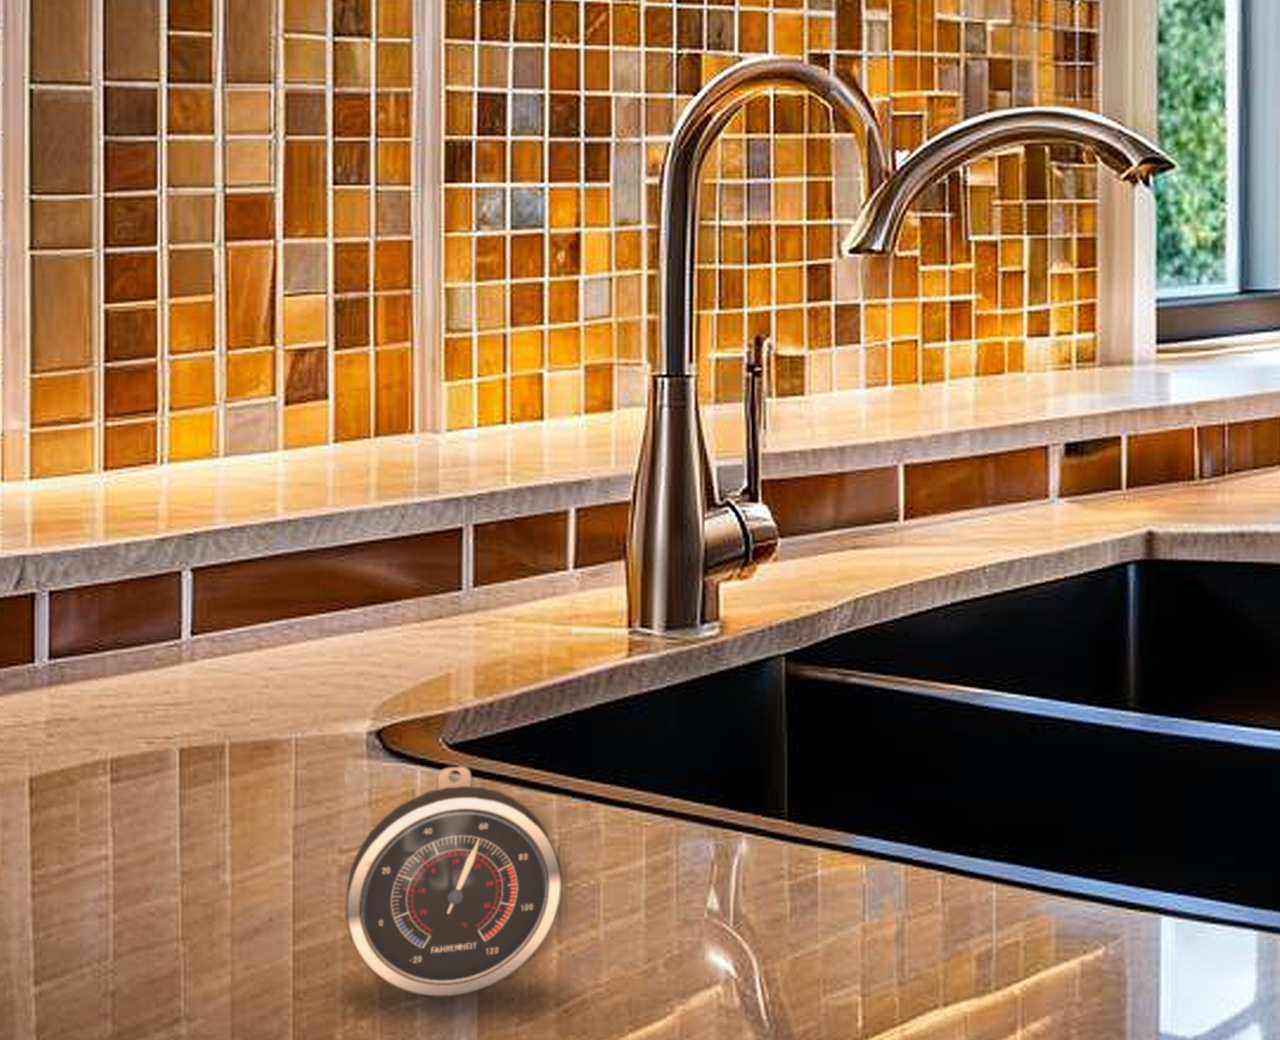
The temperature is value=60 unit=°F
